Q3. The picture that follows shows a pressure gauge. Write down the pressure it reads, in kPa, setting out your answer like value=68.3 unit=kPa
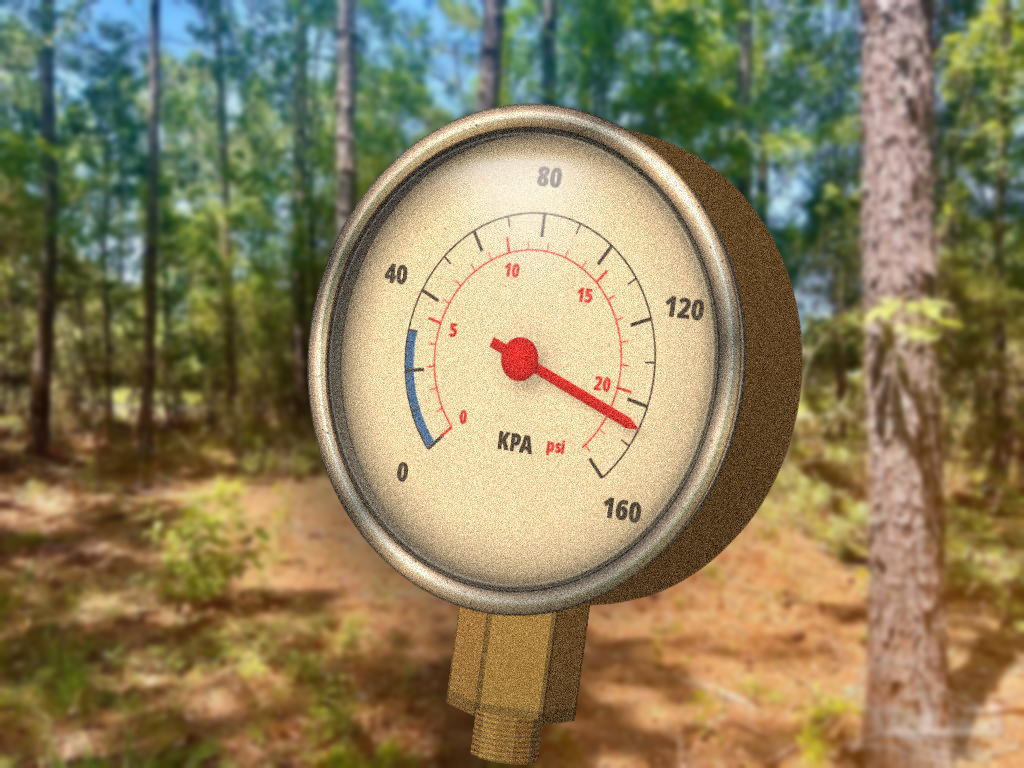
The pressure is value=145 unit=kPa
